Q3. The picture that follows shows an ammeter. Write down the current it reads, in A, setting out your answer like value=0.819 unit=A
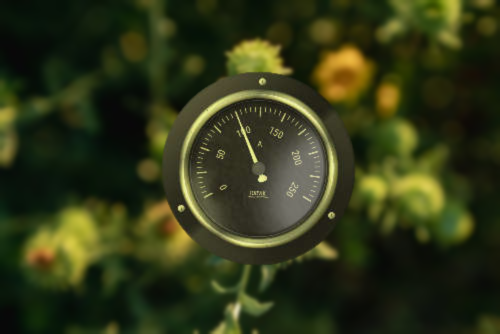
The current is value=100 unit=A
